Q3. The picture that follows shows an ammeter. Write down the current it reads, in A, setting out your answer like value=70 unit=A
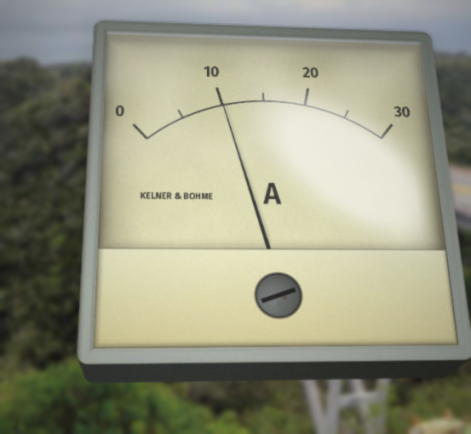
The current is value=10 unit=A
